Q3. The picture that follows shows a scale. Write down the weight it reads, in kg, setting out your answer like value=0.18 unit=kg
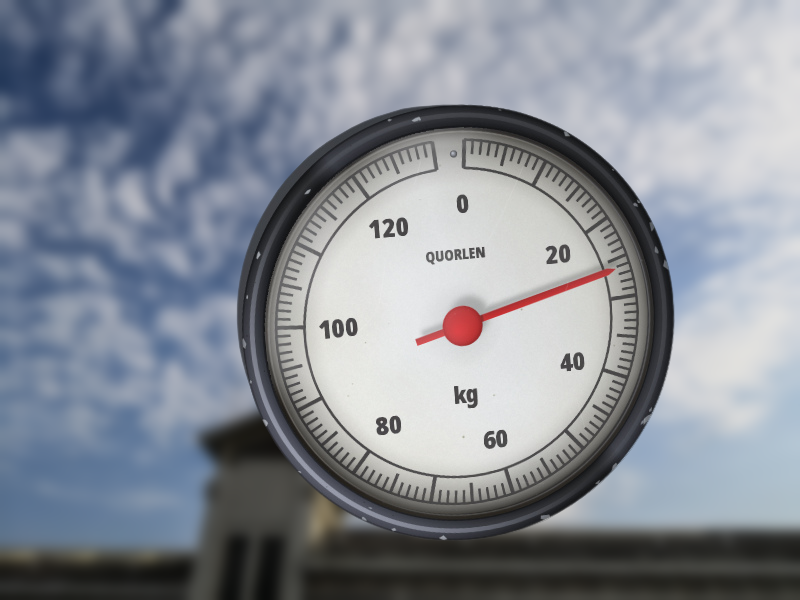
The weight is value=26 unit=kg
